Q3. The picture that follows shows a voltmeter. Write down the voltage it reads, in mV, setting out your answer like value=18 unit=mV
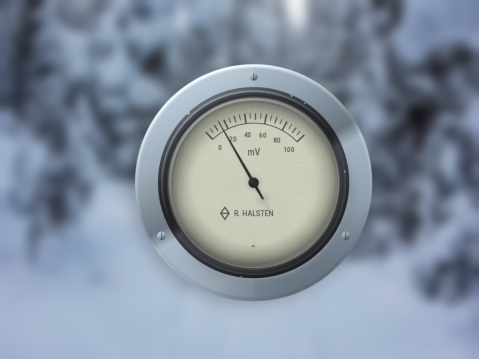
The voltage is value=15 unit=mV
